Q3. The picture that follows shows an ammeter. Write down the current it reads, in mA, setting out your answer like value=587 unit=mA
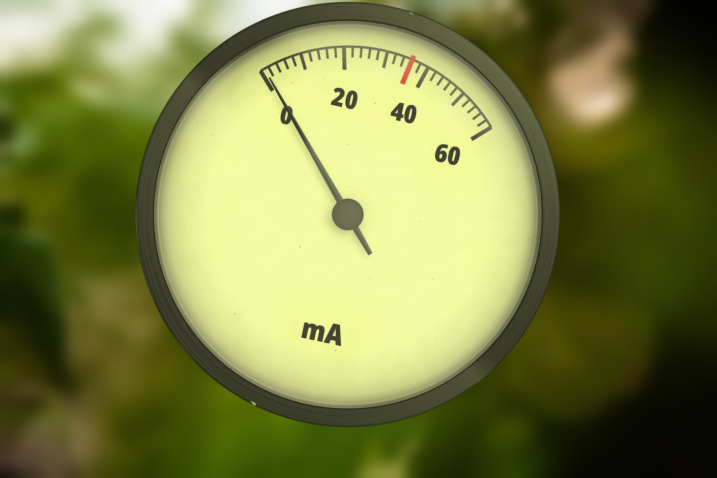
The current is value=1 unit=mA
